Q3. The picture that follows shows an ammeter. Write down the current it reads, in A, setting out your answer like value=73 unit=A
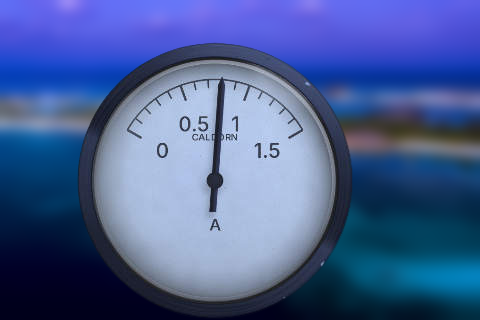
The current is value=0.8 unit=A
